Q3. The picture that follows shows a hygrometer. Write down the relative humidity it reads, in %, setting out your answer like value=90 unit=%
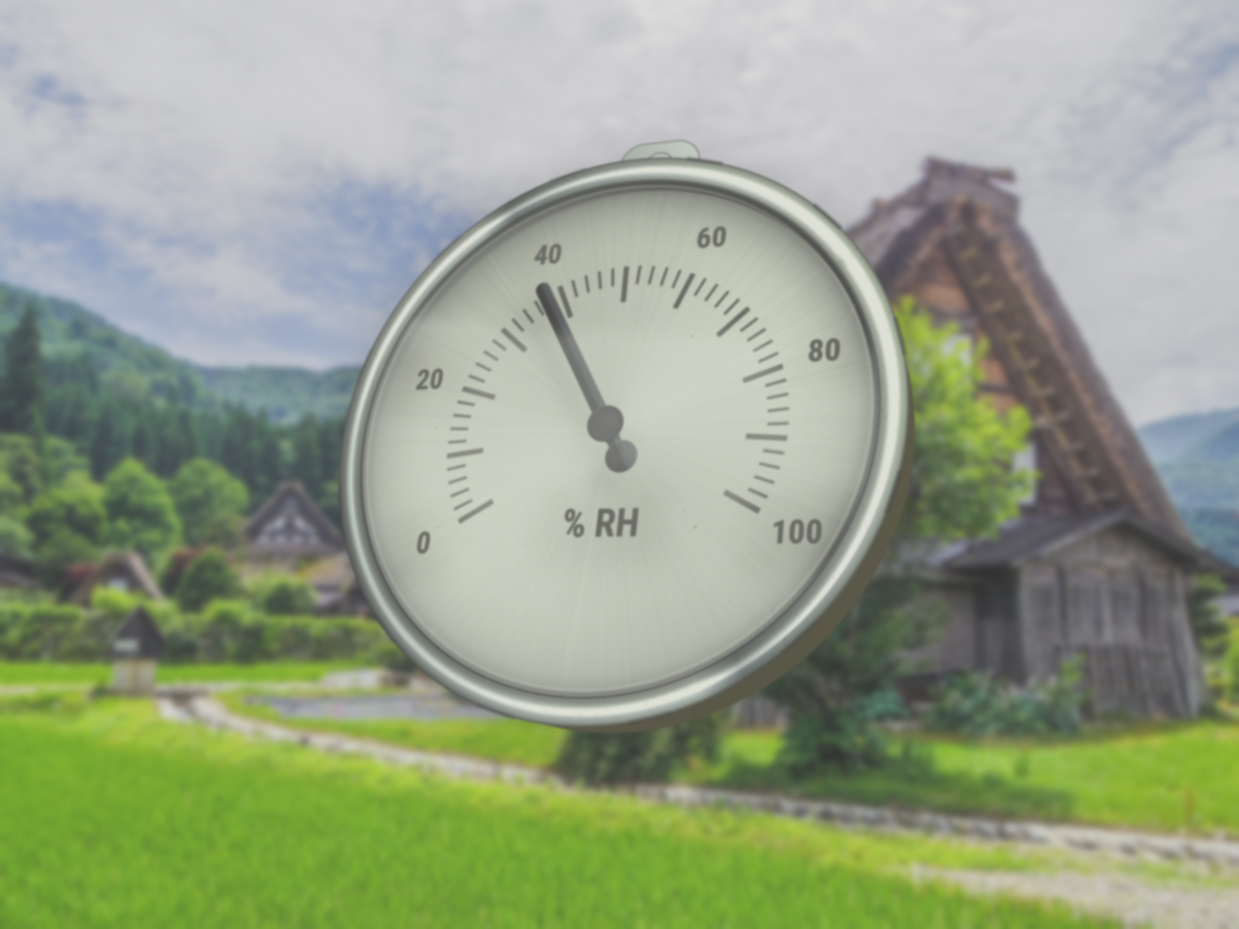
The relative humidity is value=38 unit=%
